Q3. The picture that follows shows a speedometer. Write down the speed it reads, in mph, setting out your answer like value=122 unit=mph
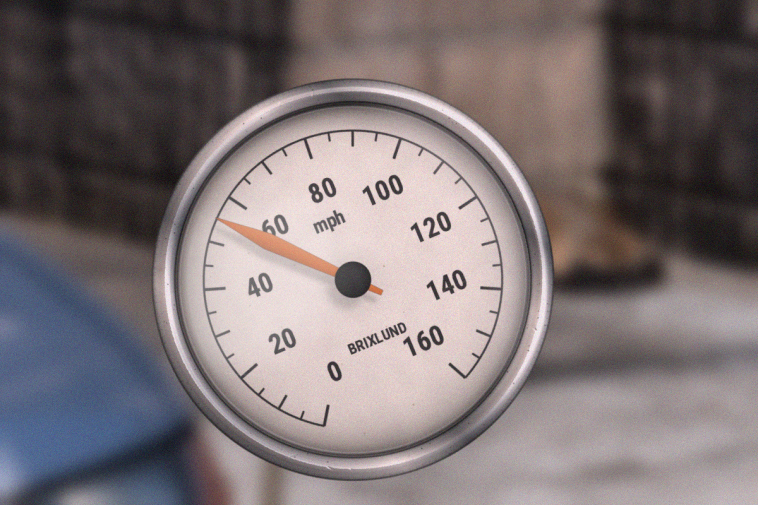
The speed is value=55 unit=mph
